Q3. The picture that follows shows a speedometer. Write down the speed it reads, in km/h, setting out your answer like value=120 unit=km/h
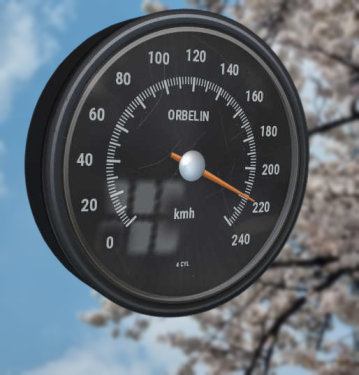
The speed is value=220 unit=km/h
